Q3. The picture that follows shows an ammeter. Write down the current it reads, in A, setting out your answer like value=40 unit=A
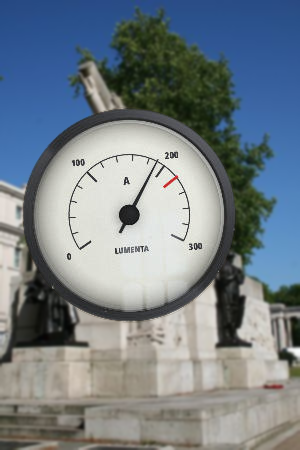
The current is value=190 unit=A
